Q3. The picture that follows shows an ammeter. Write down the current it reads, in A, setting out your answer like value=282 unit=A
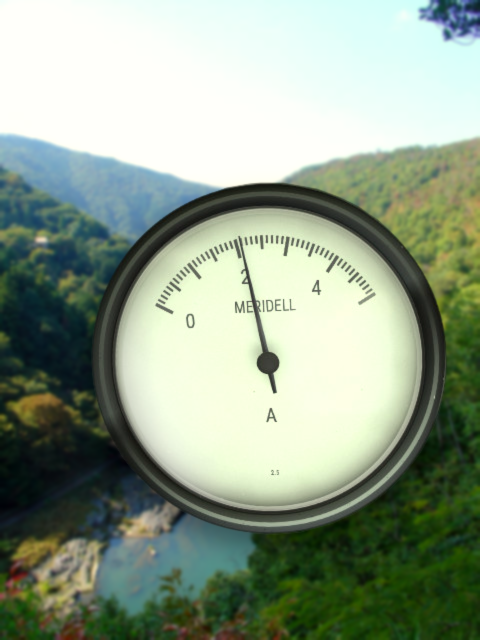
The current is value=2.1 unit=A
